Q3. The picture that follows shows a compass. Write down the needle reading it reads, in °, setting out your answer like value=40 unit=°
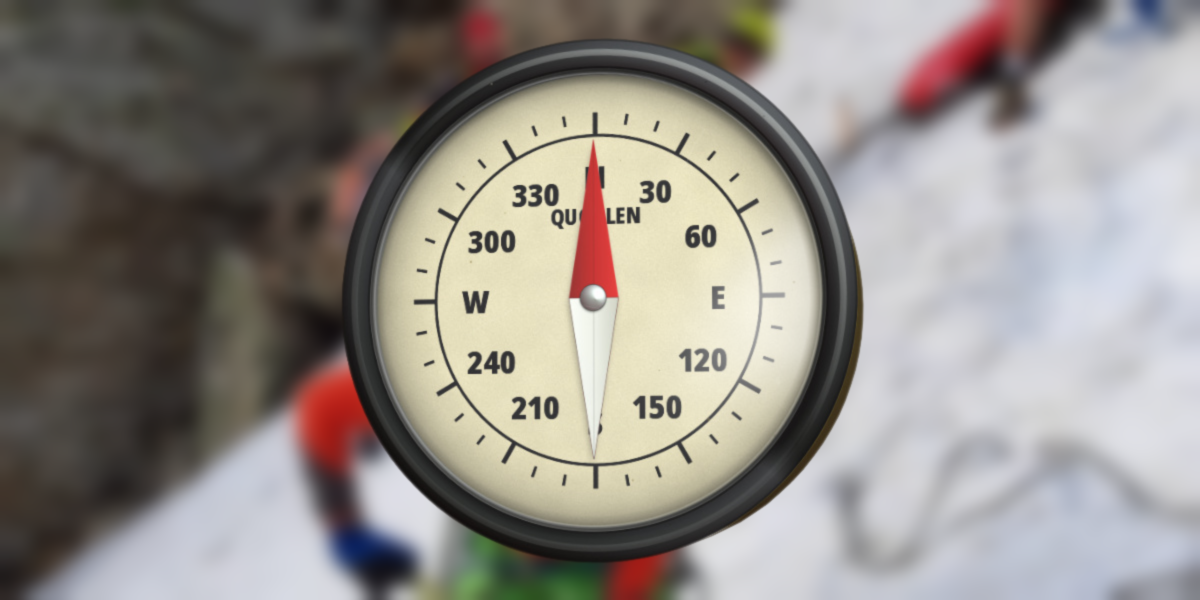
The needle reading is value=0 unit=°
